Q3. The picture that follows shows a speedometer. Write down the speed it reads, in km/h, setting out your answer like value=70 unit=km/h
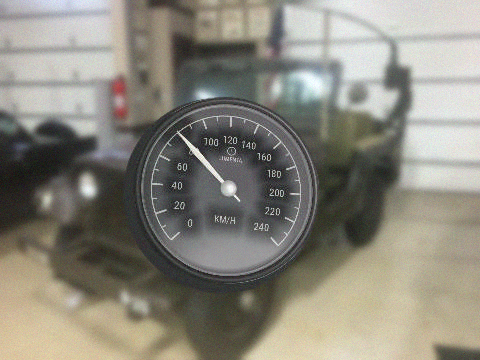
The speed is value=80 unit=km/h
